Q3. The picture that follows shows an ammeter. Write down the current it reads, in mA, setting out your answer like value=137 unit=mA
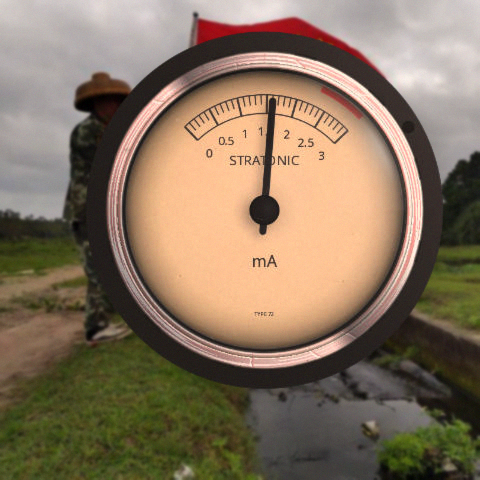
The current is value=1.6 unit=mA
